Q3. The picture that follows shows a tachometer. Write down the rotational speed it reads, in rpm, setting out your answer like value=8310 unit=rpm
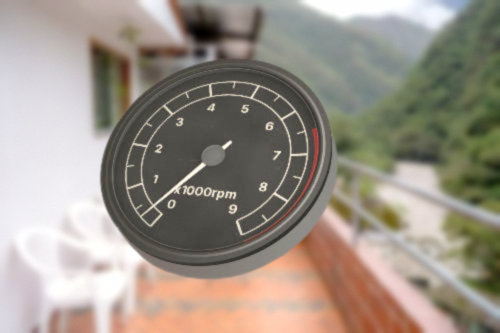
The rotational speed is value=250 unit=rpm
